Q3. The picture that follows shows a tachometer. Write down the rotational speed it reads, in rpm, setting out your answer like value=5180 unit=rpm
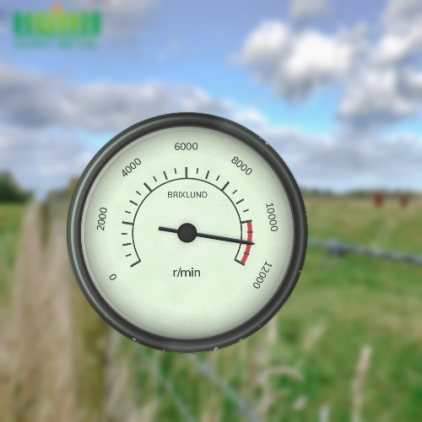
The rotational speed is value=11000 unit=rpm
